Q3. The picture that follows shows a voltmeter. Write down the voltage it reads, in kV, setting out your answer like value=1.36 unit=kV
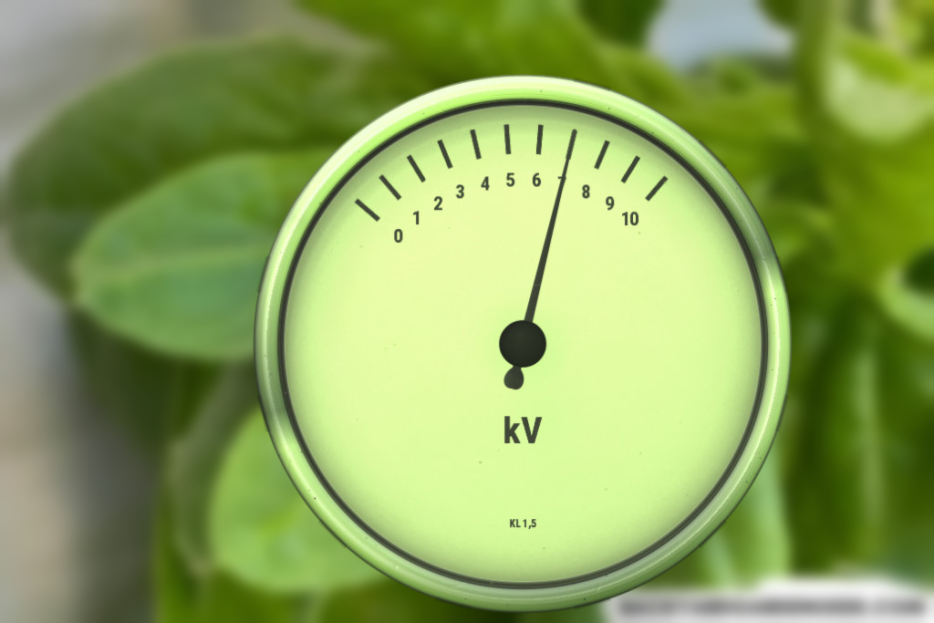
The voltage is value=7 unit=kV
